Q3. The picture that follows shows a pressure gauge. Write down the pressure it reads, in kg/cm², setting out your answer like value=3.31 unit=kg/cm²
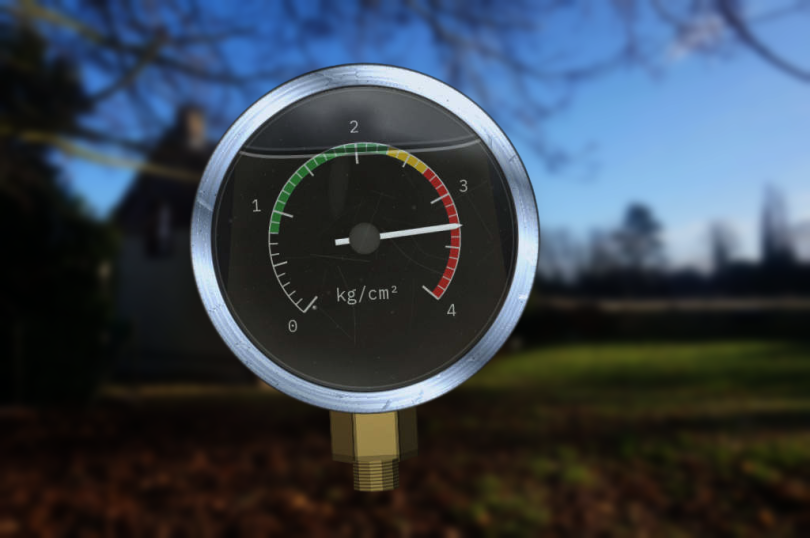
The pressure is value=3.3 unit=kg/cm²
